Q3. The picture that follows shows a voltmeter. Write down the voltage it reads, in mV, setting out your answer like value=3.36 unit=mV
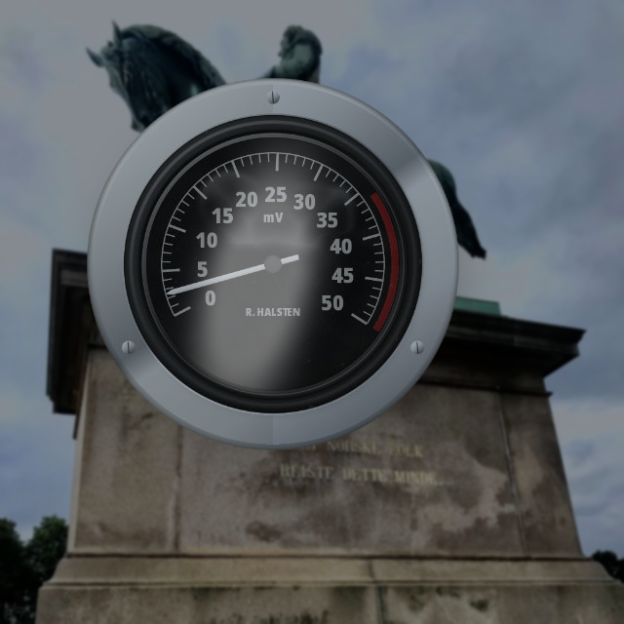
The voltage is value=2.5 unit=mV
